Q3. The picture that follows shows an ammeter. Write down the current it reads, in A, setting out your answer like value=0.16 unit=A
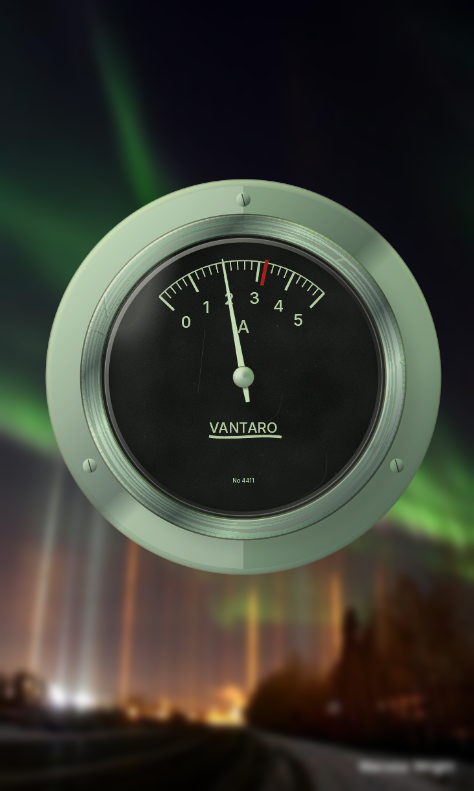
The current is value=2 unit=A
